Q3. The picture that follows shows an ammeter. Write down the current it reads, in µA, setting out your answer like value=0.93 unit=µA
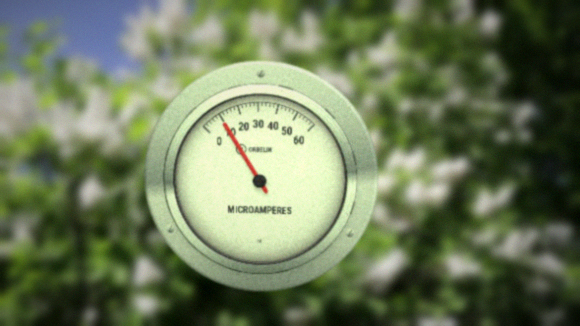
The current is value=10 unit=µA
